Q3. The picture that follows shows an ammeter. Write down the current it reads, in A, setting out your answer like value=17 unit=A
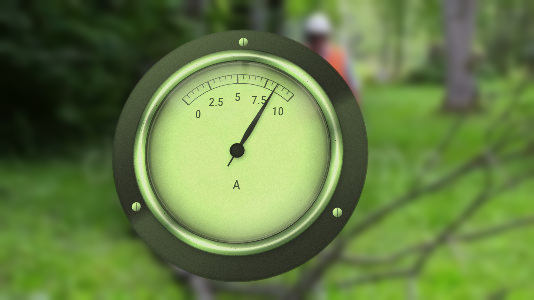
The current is value=8.5 unit=A
